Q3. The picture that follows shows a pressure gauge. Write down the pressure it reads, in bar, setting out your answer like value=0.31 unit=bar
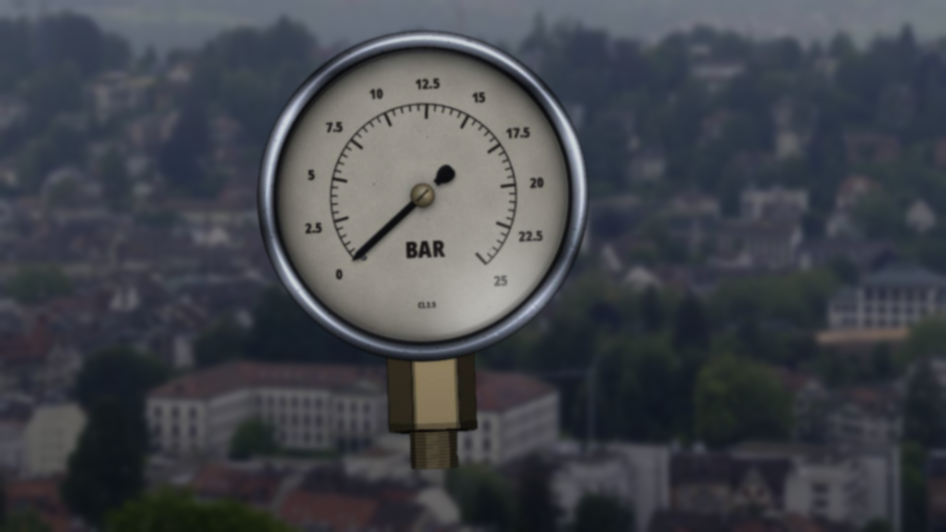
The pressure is value=0 unit=bar
